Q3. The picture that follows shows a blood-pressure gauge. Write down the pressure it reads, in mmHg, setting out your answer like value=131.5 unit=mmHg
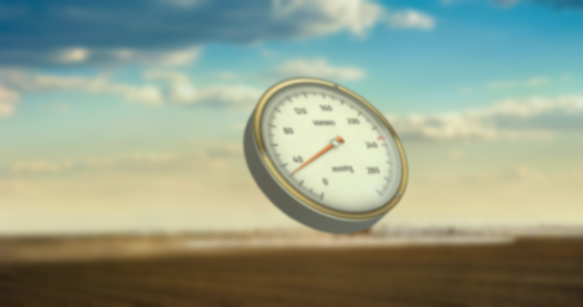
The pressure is value=30 unit=mmHg
